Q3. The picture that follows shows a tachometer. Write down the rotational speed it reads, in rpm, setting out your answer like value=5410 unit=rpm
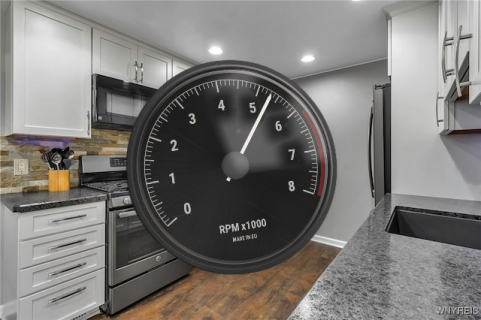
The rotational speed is value=5300 unit=rpm
